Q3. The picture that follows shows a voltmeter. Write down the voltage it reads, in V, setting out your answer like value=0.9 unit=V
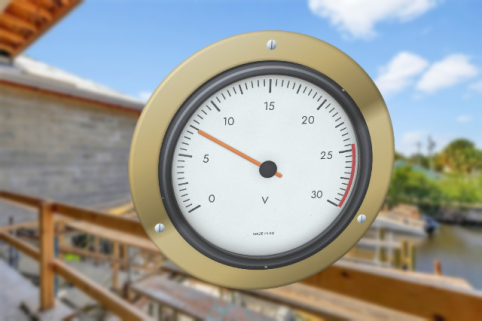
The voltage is value=7.5 unit=V
